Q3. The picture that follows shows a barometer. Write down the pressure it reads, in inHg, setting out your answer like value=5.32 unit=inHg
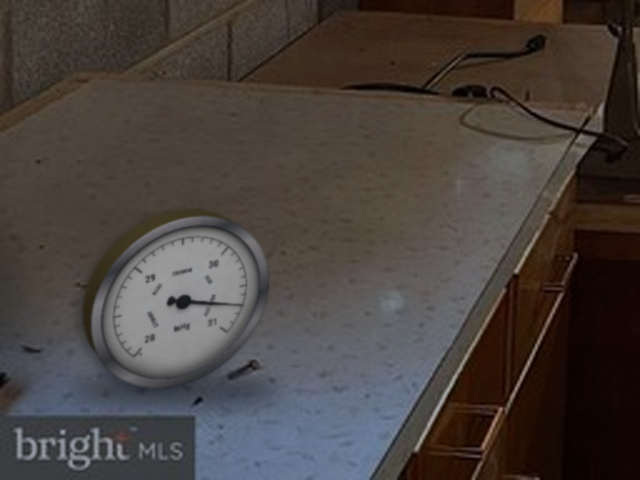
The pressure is value=30.7 unit=inHg
